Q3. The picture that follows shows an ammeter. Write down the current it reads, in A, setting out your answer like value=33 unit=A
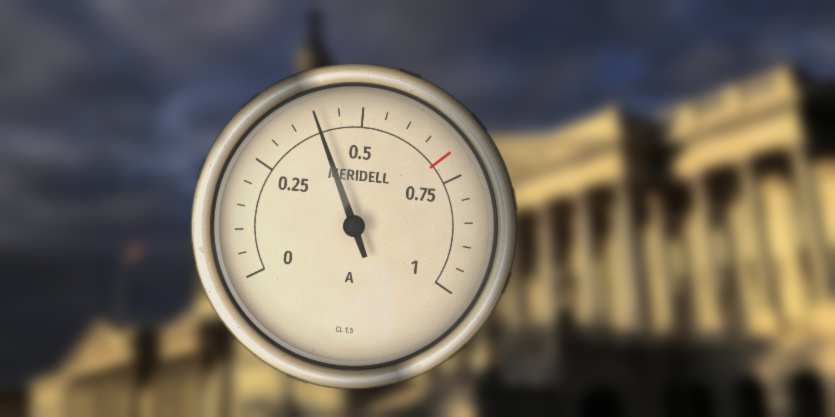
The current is value=0.4 unit=A
